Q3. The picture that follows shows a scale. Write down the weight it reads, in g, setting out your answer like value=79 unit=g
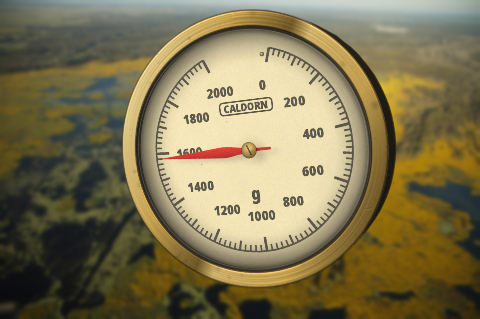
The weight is value=1580 unit=g
